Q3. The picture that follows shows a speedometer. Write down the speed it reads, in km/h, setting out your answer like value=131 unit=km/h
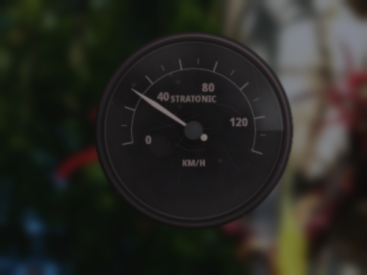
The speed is value=30 unit=km/h
